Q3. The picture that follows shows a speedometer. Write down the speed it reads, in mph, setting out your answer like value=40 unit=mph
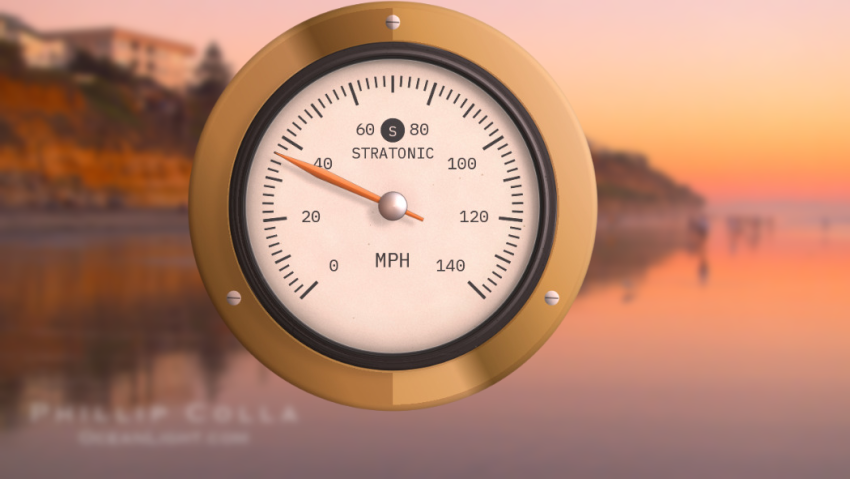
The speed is value=36 unit=mph
